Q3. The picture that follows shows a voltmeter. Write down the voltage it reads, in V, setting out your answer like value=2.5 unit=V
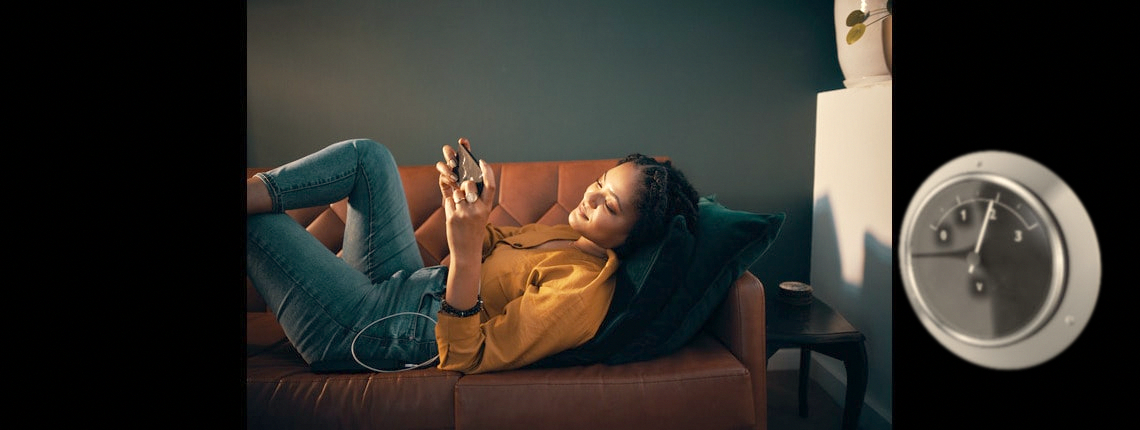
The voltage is value=2 unit=V
